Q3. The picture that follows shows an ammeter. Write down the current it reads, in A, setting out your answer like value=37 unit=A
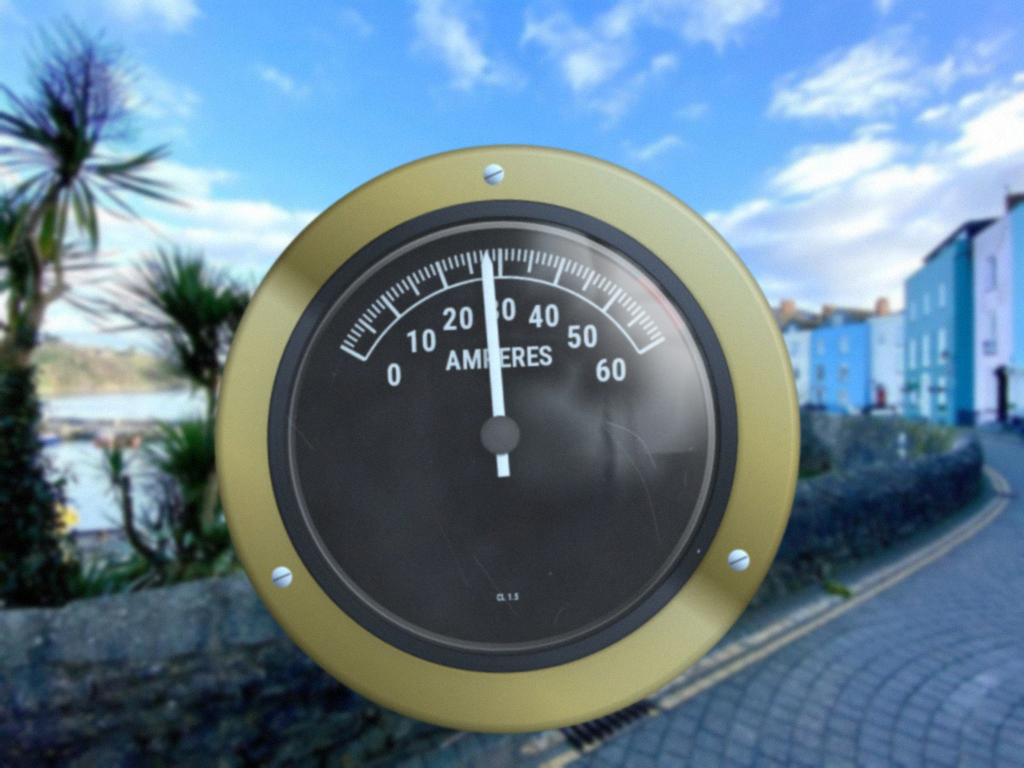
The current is value=28 unit=A
